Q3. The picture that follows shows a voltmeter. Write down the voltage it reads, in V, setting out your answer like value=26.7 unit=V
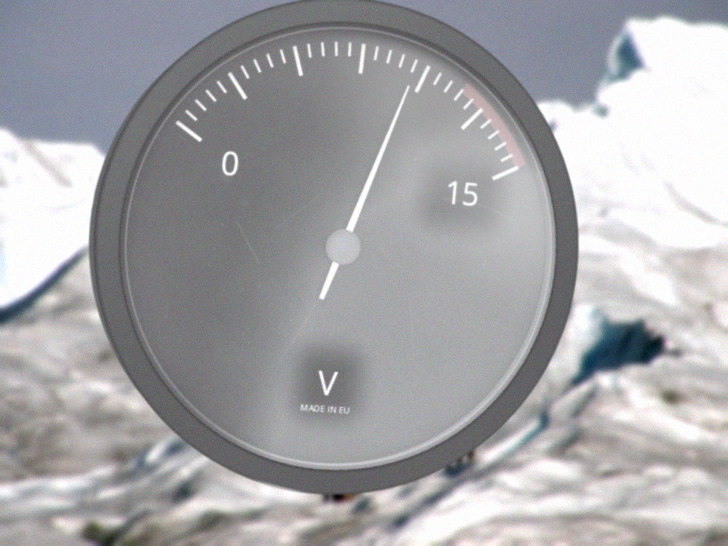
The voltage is value=9.5 unit=V
